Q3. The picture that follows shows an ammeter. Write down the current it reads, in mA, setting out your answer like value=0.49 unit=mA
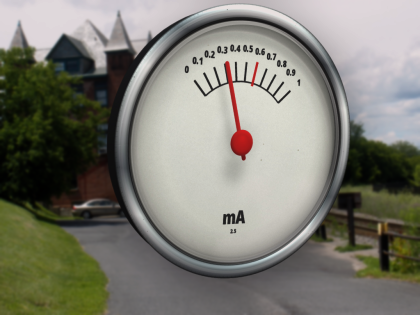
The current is value=0.3 unit=mA
